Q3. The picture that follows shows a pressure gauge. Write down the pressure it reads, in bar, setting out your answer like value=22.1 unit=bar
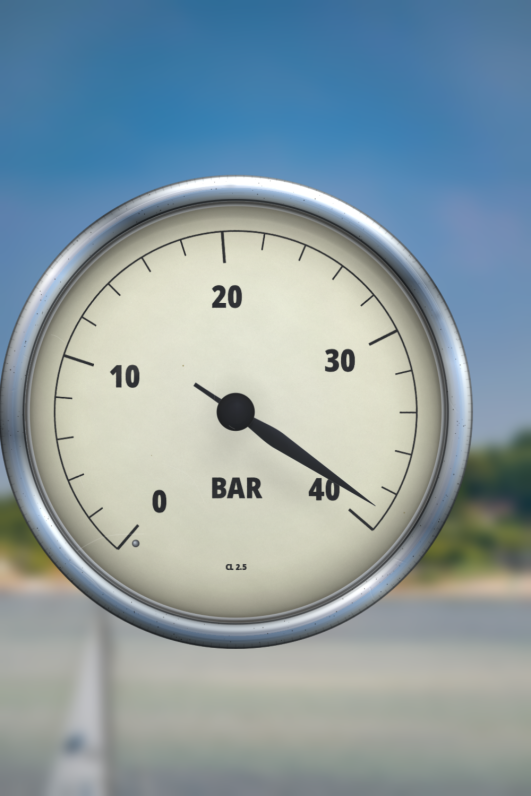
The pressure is value=39 unit=bar
